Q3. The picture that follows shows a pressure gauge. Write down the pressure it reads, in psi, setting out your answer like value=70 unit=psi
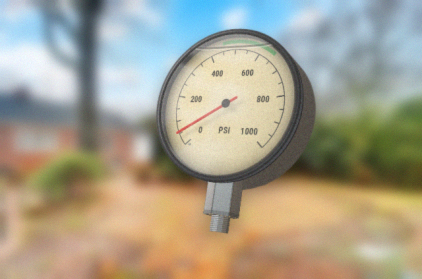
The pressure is value=50 unit=psi
